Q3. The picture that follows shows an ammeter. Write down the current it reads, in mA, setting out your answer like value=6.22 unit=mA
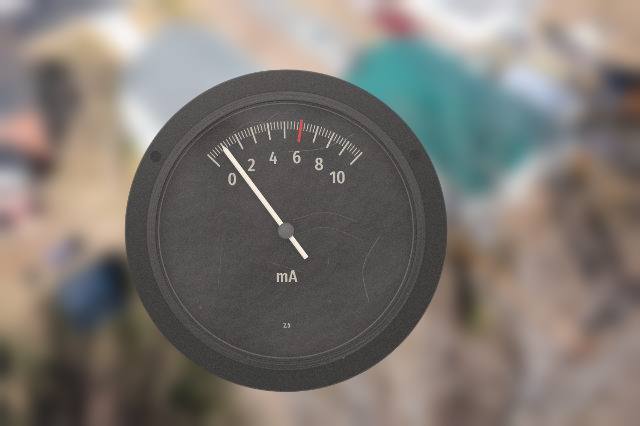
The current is value=1 unit=mA
